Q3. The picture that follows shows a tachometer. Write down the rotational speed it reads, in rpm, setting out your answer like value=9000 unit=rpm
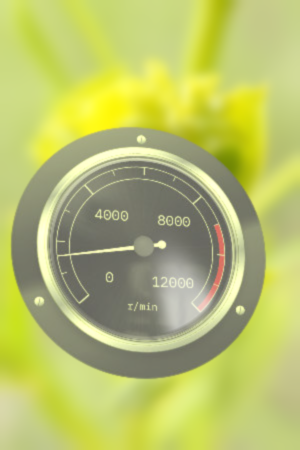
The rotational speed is value=1500 unit=rpm
